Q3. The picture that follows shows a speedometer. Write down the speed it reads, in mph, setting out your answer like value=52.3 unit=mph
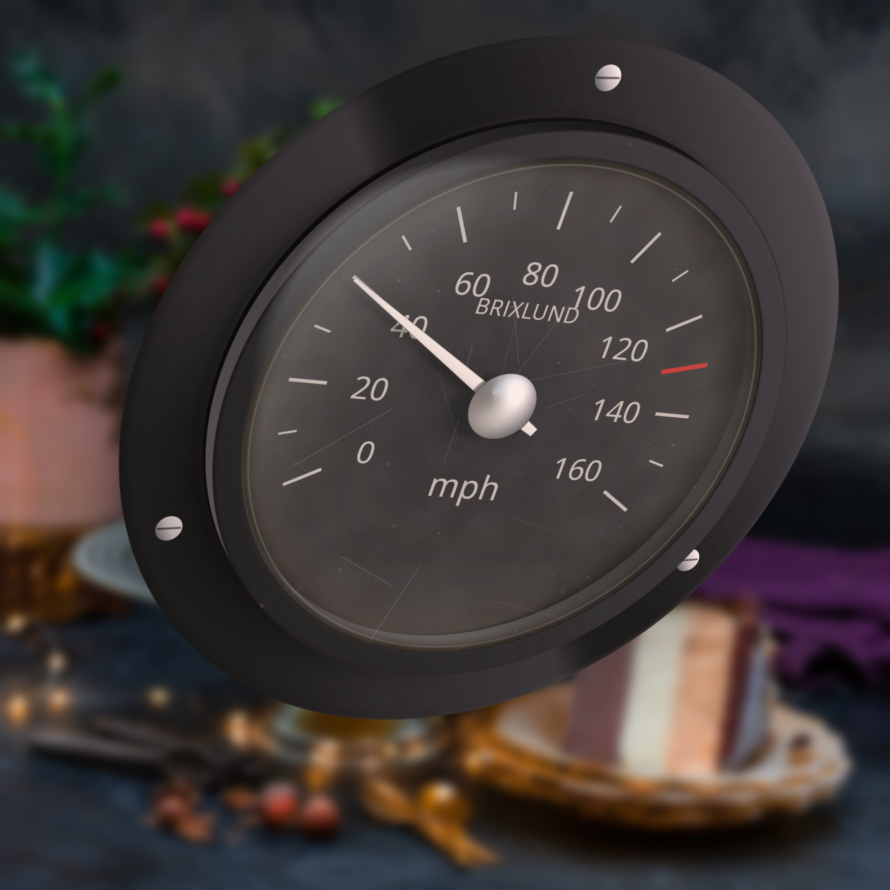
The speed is value=40 unit=mph
